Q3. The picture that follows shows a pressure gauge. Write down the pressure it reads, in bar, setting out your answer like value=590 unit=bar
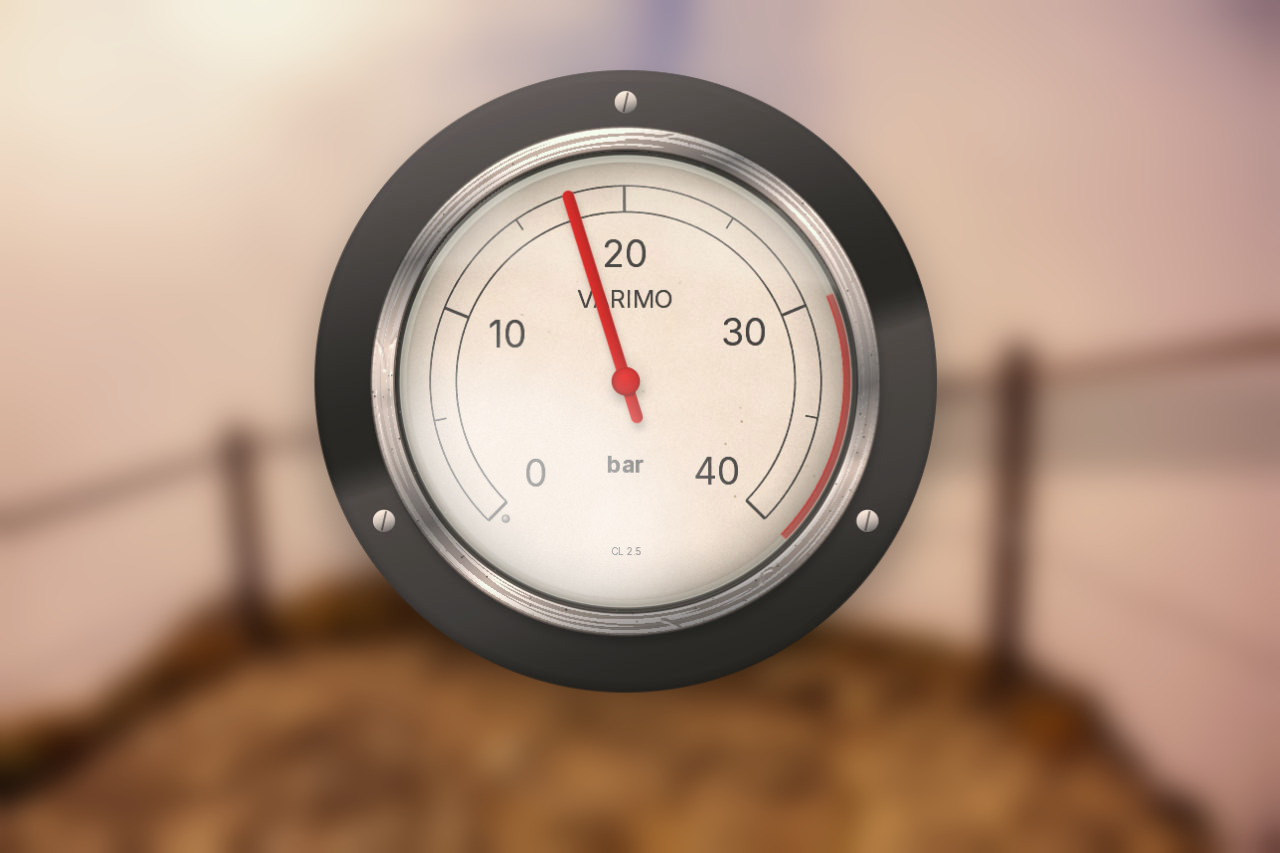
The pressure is value=17.5 unit=bar
